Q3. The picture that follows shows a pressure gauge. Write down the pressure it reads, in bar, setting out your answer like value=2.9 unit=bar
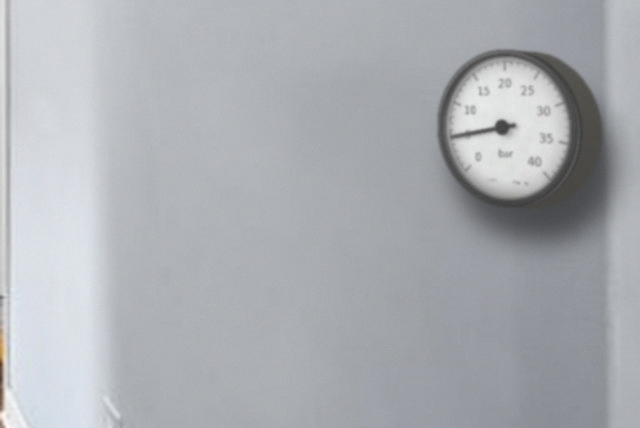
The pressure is value=5 unit=bar
